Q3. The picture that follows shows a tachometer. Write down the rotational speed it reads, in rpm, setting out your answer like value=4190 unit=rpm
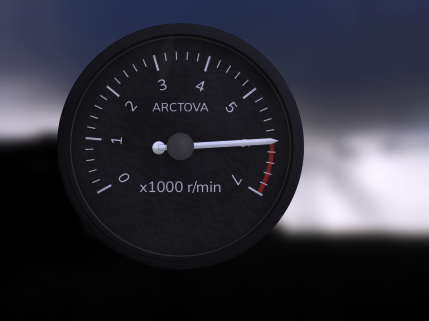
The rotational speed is value=6000 unit=rpm
